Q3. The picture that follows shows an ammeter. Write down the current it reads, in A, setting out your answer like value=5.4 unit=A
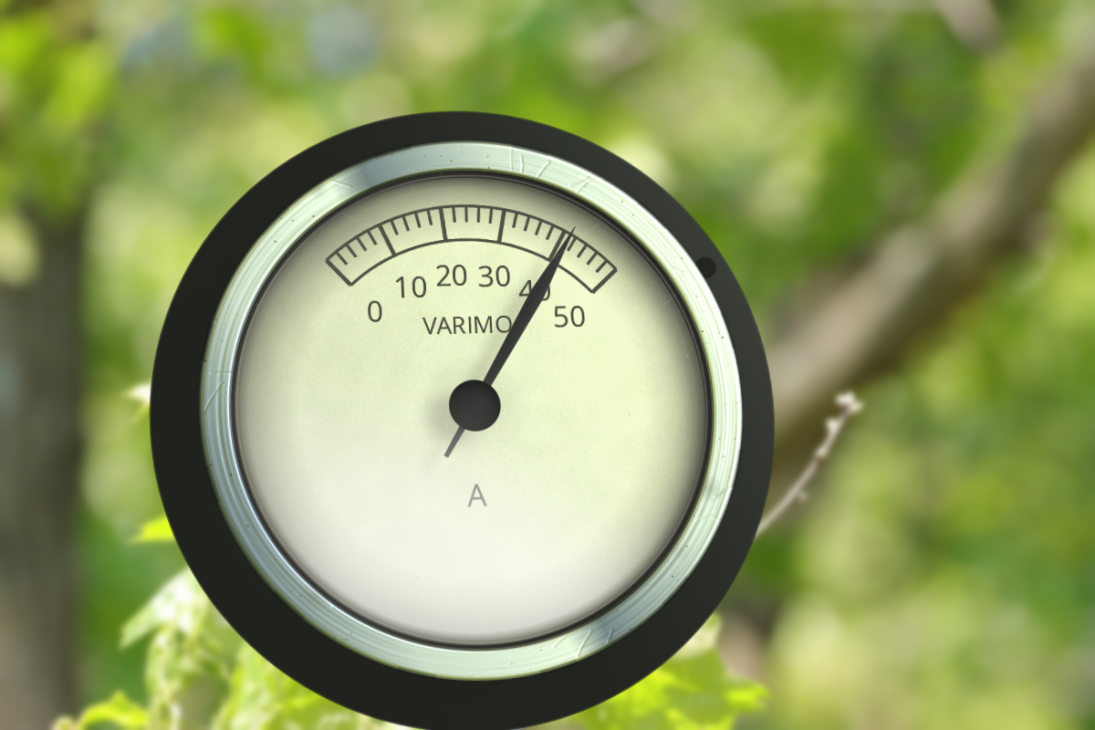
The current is value=41 unit=A
